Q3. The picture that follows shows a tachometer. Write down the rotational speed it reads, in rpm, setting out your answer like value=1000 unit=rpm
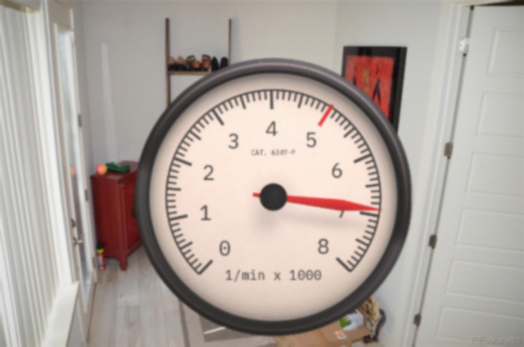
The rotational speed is value=6900 unit=rpm
